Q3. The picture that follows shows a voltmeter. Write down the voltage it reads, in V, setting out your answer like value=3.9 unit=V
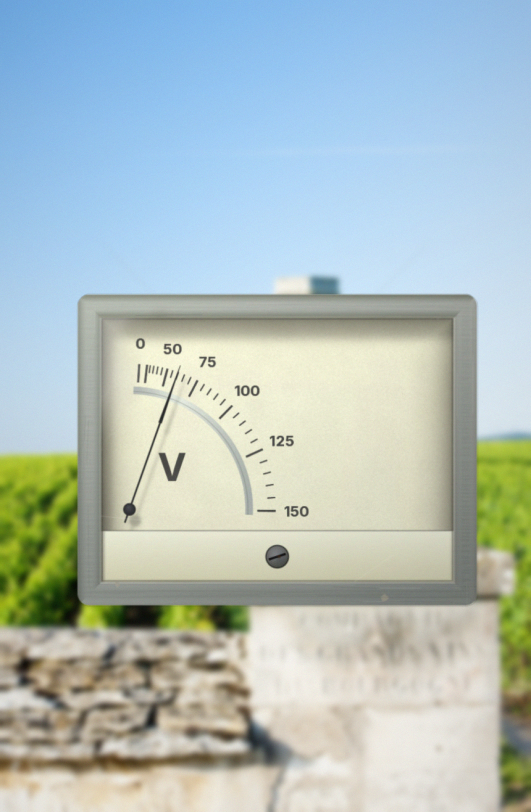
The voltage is value=60 unit=V
